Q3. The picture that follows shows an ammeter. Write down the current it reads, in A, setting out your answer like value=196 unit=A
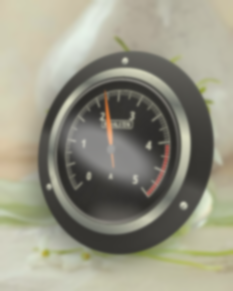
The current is value=2.25 unit=A
